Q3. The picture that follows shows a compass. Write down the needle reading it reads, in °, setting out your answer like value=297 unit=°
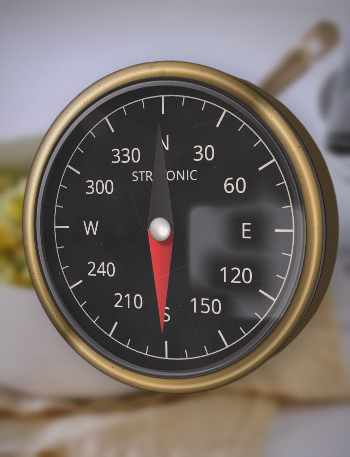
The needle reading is value=180 unit=°
